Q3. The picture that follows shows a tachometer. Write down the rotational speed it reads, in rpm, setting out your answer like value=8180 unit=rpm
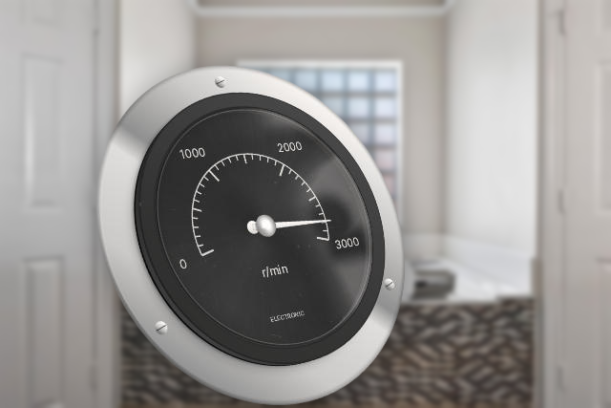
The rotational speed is value=2800 unit=rpm
